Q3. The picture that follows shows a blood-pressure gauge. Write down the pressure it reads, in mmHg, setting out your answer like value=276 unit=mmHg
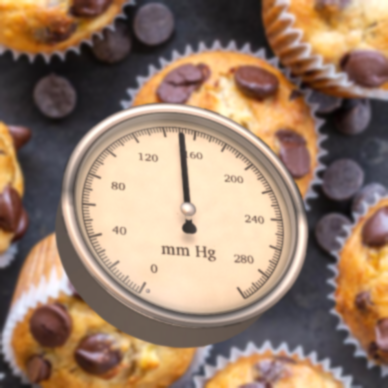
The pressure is value=150 unit=mmHg
